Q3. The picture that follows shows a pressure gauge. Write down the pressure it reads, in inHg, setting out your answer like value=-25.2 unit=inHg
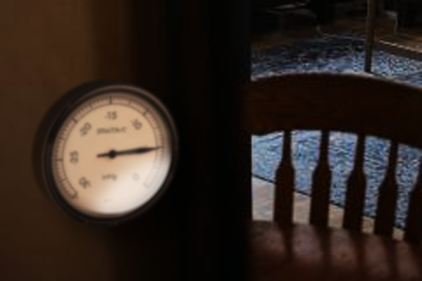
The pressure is value=-5 unit=inHg
